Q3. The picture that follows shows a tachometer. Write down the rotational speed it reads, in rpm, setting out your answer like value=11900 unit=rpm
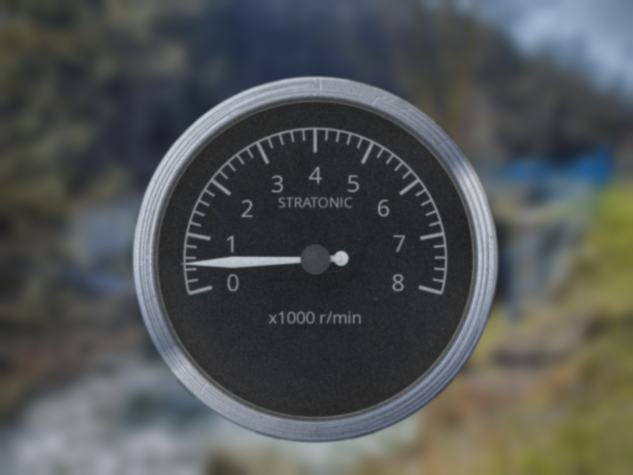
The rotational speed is value=500 unit=rpm
